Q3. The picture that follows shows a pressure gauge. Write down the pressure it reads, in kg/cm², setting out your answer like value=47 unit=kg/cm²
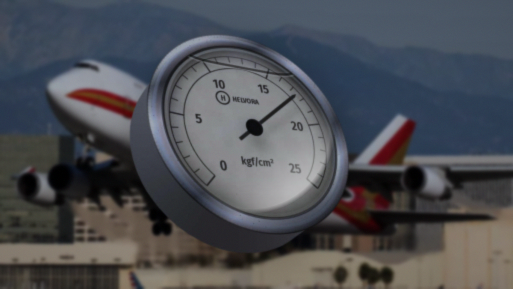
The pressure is value=17.5 unit=kg/cm²
